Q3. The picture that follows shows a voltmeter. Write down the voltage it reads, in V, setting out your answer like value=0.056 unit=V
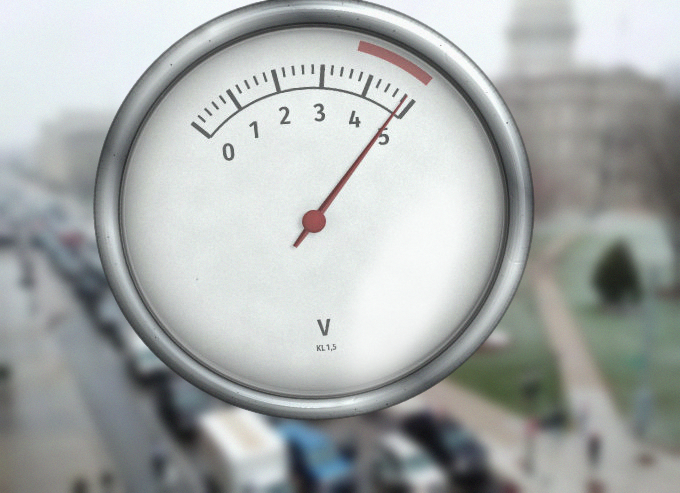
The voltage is value=4.8 unit=V
